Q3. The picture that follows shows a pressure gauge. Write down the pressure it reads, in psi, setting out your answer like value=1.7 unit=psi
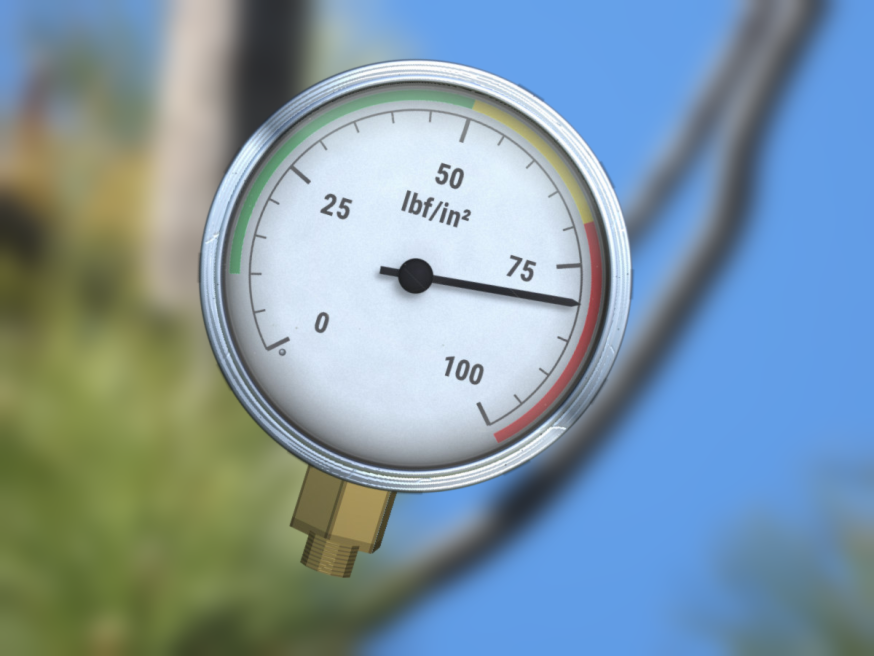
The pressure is value=80 unit=psi
